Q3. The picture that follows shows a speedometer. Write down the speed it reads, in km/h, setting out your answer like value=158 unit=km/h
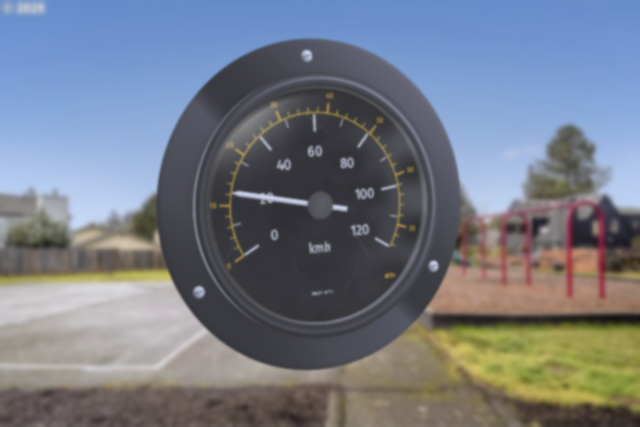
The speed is value=20 unit=km/h
